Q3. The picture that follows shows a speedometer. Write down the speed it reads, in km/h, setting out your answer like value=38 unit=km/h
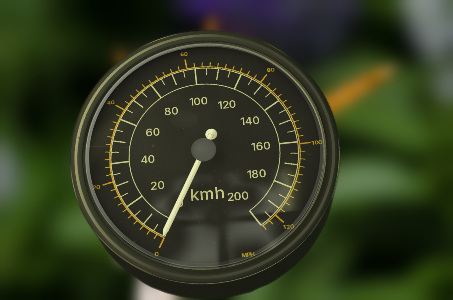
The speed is value=0 unit=km/h
